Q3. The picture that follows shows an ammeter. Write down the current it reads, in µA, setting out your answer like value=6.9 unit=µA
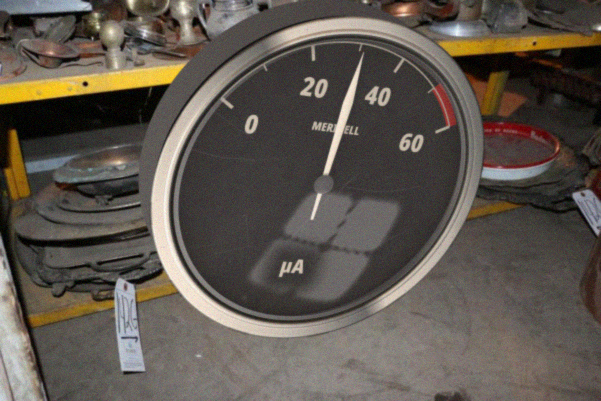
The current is value=30 unit=µA
